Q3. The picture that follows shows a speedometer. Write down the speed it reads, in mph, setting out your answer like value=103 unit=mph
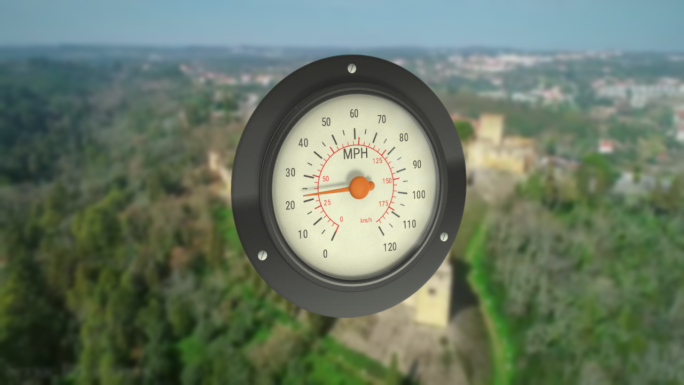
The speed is value=22.5 unit=mph
